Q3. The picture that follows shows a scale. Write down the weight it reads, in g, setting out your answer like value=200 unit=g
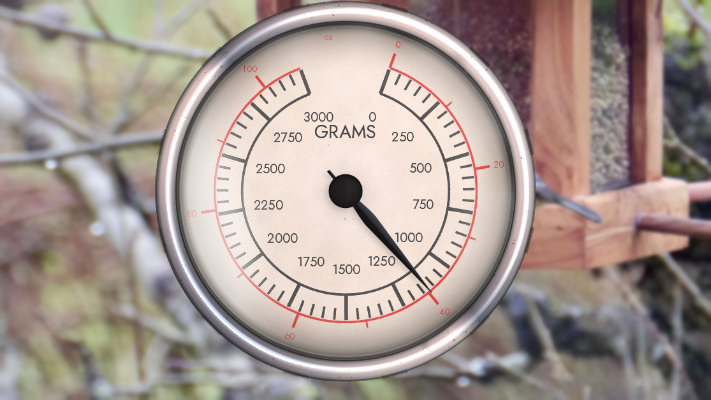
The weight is value=1125 unit=g
